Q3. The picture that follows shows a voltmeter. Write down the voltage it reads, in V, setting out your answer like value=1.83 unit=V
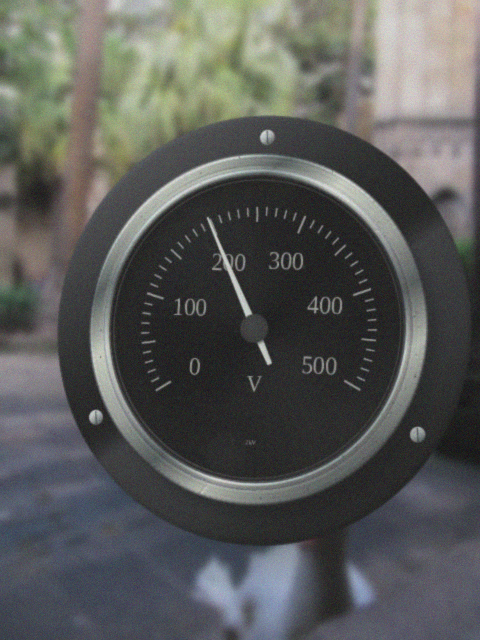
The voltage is value=200 unit=V
